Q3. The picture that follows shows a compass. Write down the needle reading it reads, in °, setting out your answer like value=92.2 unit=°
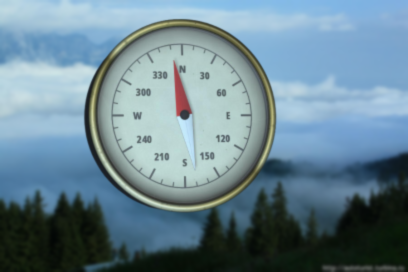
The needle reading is value=350 unit=°
